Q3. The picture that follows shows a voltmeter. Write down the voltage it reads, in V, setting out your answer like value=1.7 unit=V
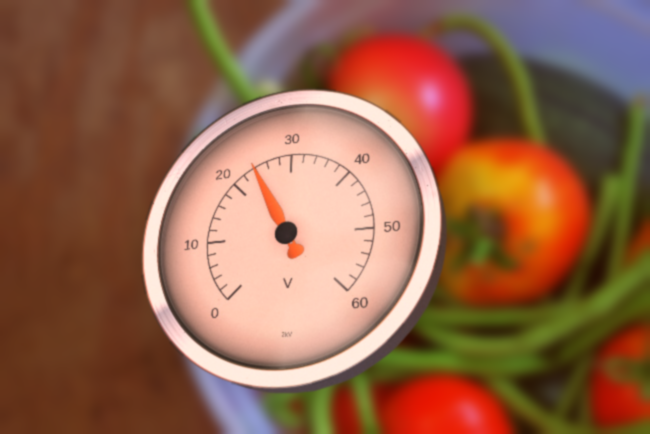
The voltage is value=24 unit=V
